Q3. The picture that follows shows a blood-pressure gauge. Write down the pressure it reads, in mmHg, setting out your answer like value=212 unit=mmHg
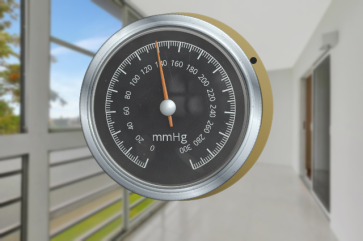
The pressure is value=140 unit=mmHg
